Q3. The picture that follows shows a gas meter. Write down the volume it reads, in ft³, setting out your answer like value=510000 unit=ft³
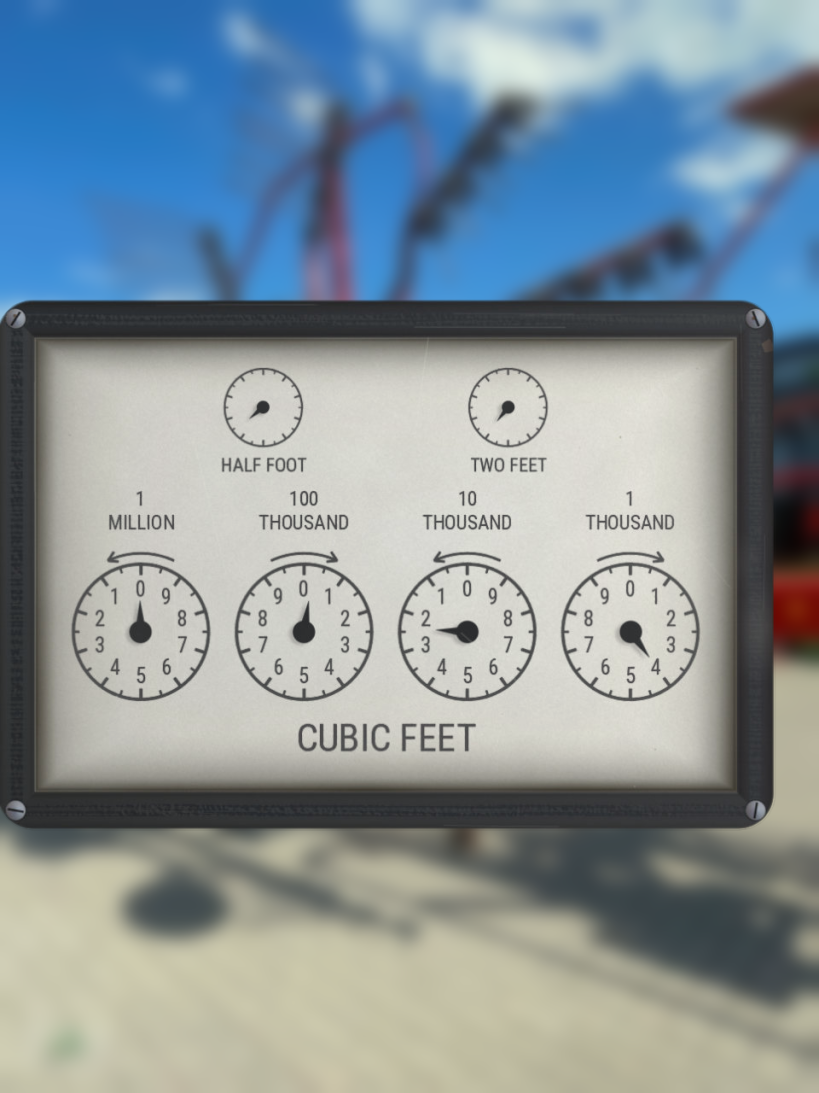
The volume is value=2400 unit=ft³
